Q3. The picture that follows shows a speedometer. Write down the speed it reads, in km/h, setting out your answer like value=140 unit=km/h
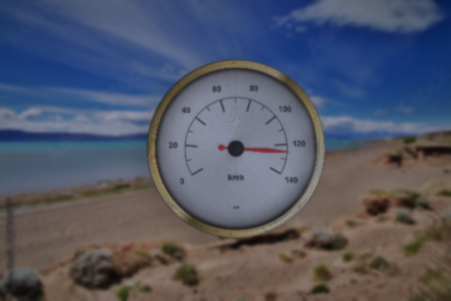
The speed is value=125 unit=km/h
